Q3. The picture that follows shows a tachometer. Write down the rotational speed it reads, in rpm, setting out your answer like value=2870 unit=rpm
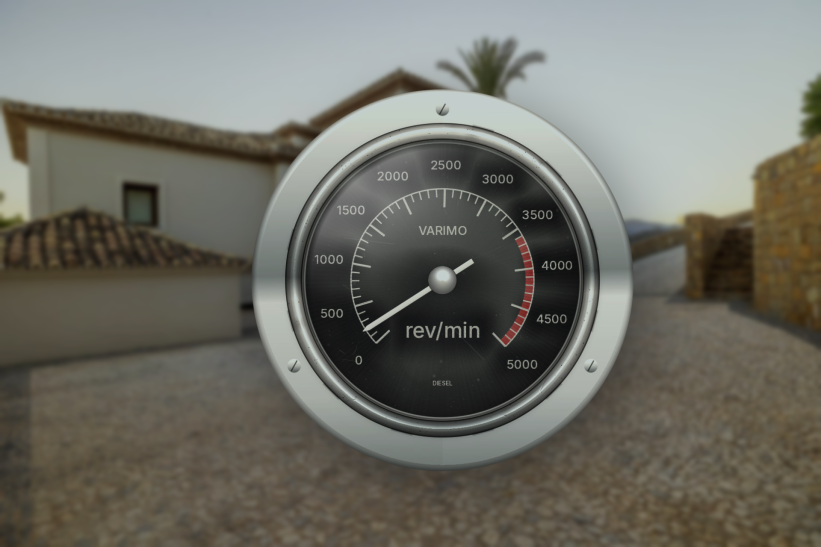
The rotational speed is value=200 unit=rpm
